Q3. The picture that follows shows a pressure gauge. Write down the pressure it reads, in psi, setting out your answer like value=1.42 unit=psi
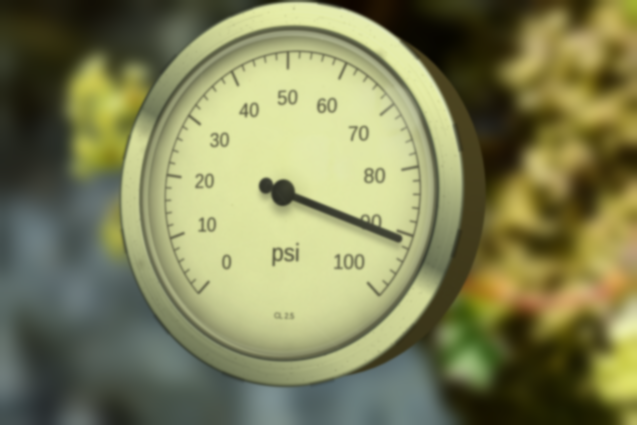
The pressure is value=91 unit=psi
